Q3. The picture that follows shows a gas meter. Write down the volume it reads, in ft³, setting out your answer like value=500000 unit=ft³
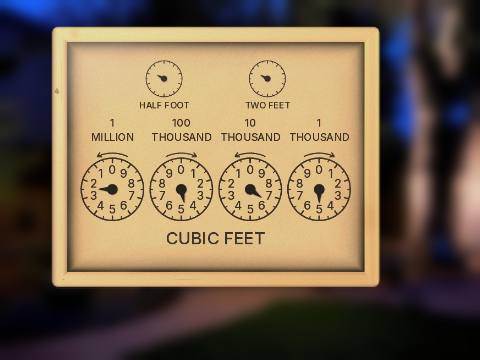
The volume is value=246500 unit=ft³
